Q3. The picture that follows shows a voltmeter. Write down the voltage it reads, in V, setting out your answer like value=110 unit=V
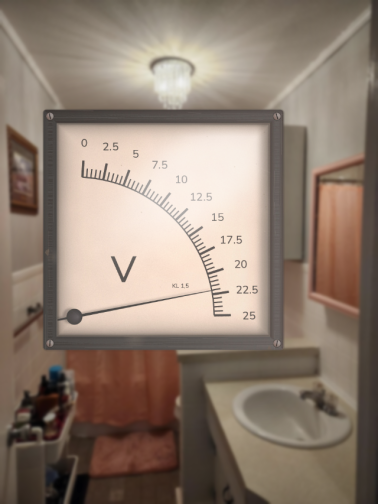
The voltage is value=22 unit=V
